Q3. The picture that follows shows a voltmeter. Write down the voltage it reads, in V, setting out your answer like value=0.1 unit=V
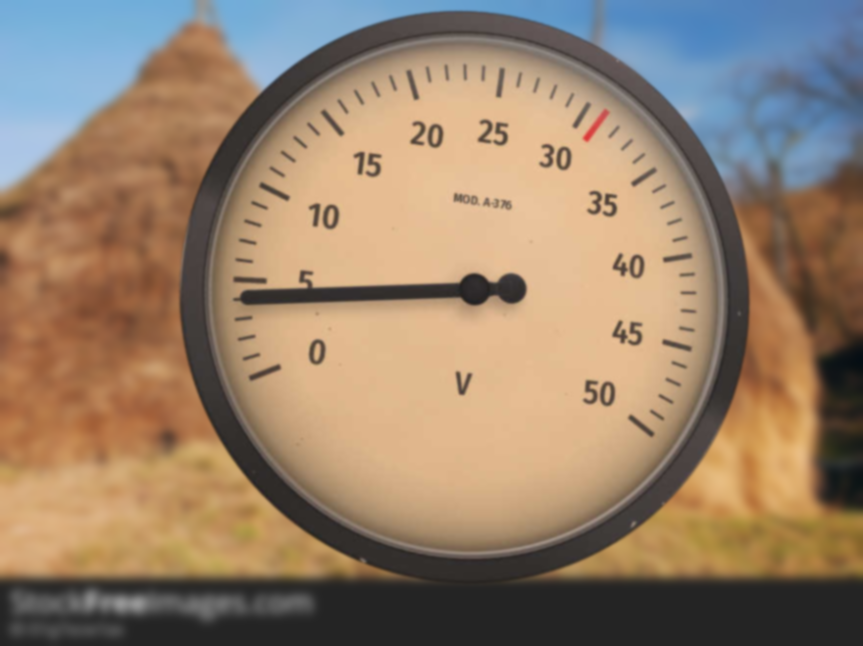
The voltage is value=4 unit=V
